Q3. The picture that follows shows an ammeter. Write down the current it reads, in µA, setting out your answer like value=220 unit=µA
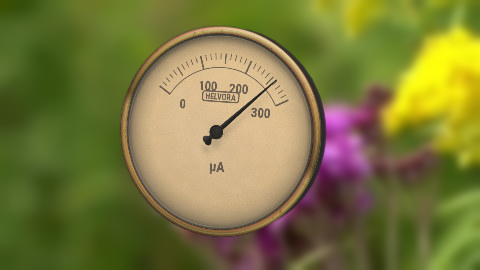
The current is value=260 unit=µA
